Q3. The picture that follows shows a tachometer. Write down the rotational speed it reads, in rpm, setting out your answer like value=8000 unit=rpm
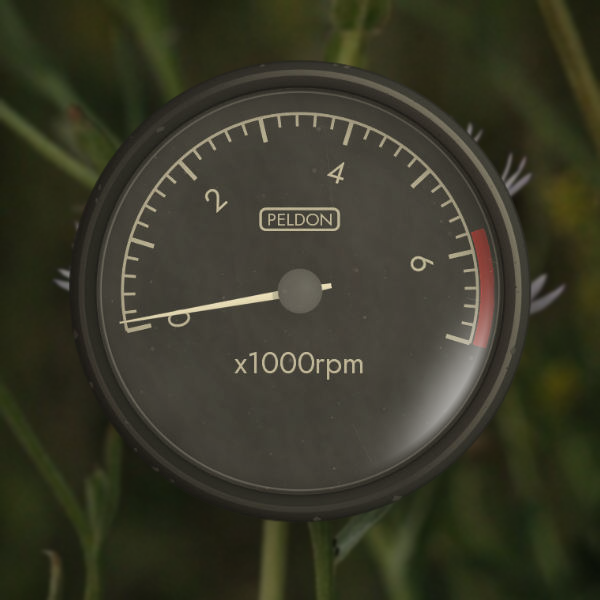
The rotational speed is value=100 unit=rpm
